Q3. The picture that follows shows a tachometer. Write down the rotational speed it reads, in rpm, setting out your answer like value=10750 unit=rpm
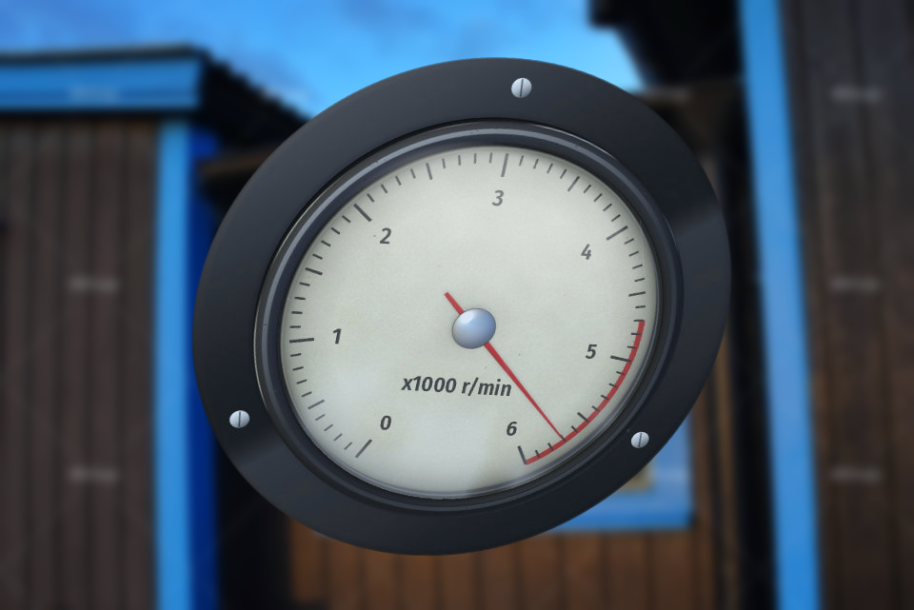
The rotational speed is value=5700 unit=rpm
